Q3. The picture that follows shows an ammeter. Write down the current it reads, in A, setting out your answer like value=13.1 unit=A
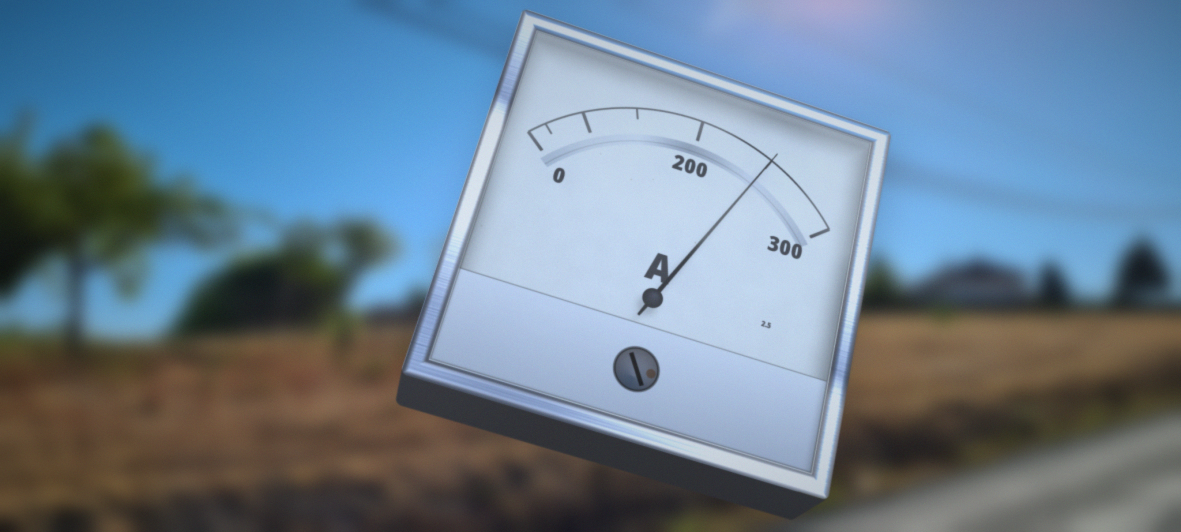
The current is value=250 unit=A
